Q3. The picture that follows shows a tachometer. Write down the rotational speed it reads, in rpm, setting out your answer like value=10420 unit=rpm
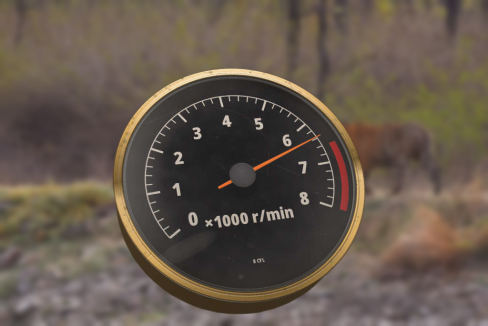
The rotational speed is value=6400 unit=rpm
